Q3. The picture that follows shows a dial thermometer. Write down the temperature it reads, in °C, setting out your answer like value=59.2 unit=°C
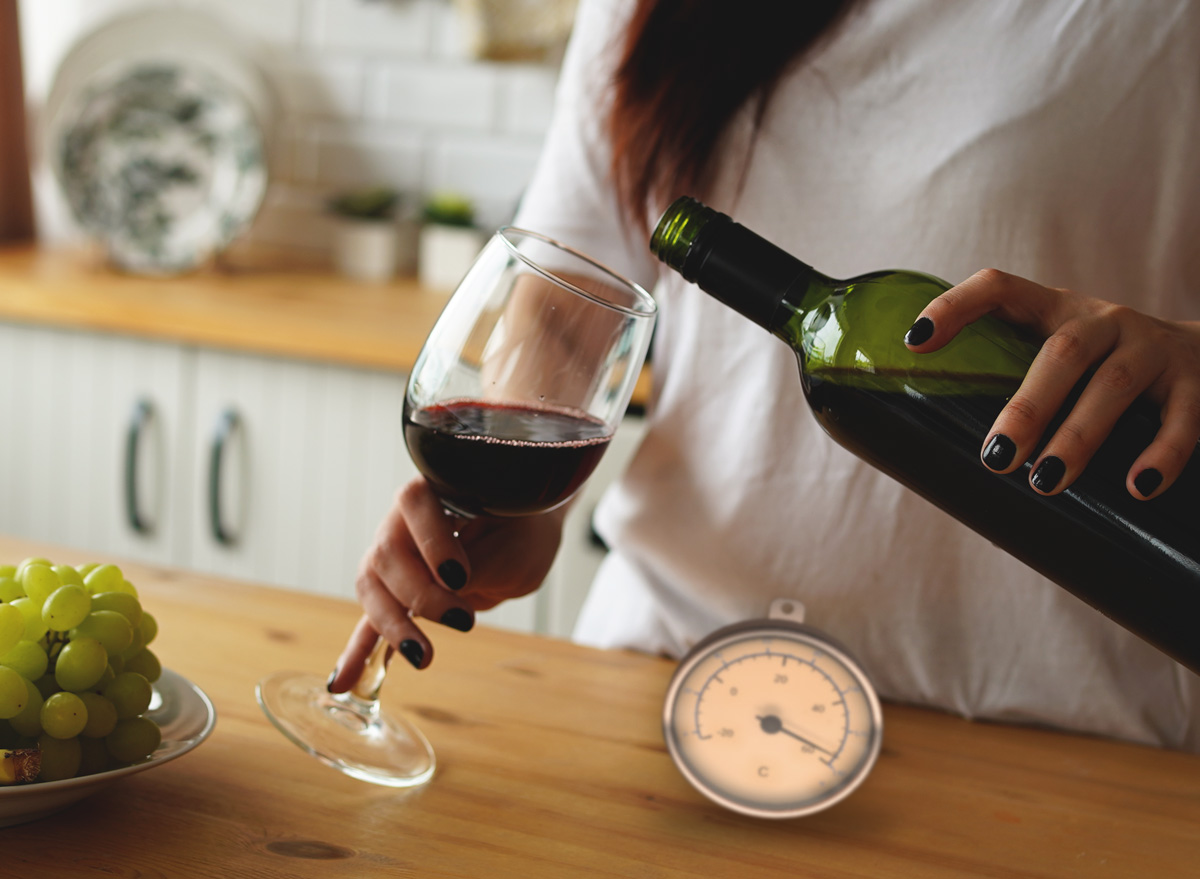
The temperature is value=56 unit=°C
